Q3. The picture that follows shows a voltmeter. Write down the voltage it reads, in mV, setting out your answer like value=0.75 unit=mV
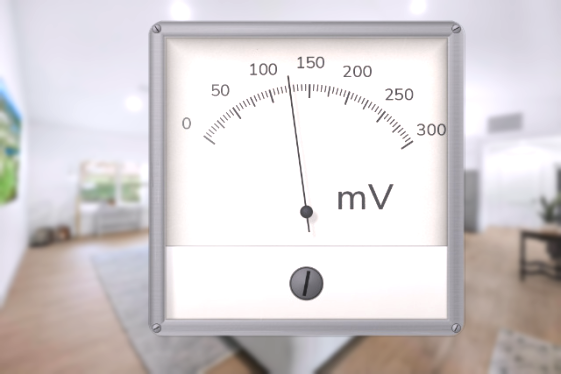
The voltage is value=125 unit=mV
